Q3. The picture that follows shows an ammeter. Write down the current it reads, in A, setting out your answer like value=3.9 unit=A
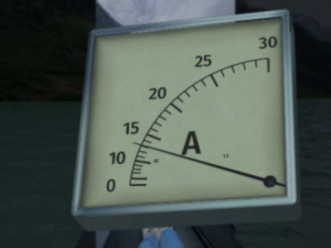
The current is value=13 unit=A
